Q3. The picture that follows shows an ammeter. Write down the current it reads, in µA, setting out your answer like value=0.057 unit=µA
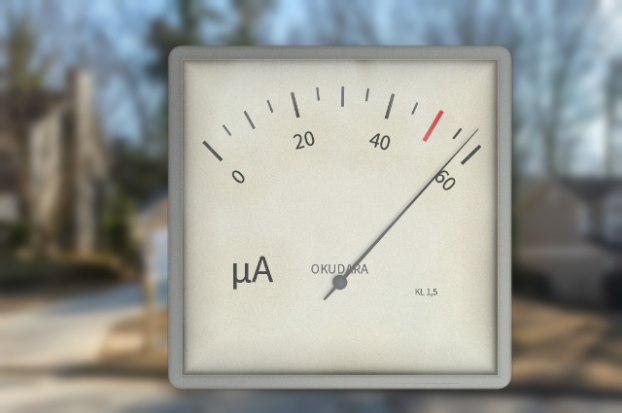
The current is value=57.5 unit=µA
